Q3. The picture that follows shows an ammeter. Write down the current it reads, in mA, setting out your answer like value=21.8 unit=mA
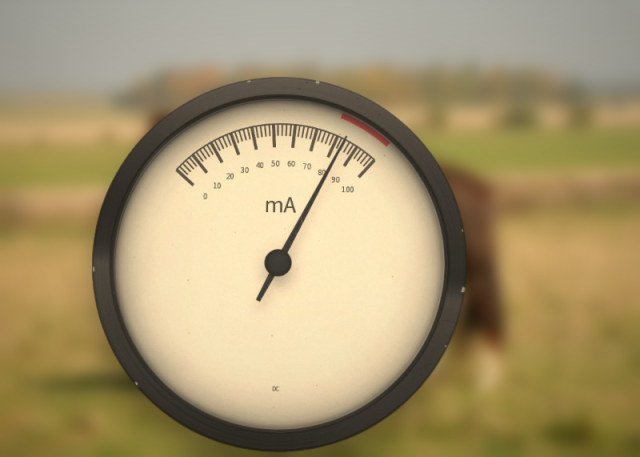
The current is value=84 unit=mA
